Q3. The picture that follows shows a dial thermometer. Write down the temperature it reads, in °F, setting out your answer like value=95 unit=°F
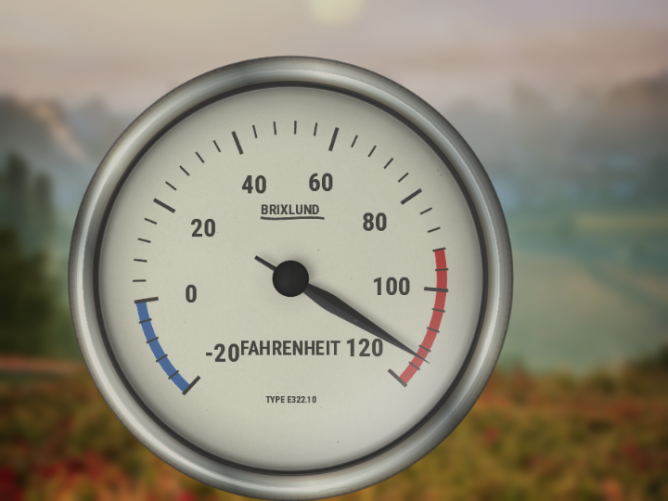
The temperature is value=114 unit=°F
